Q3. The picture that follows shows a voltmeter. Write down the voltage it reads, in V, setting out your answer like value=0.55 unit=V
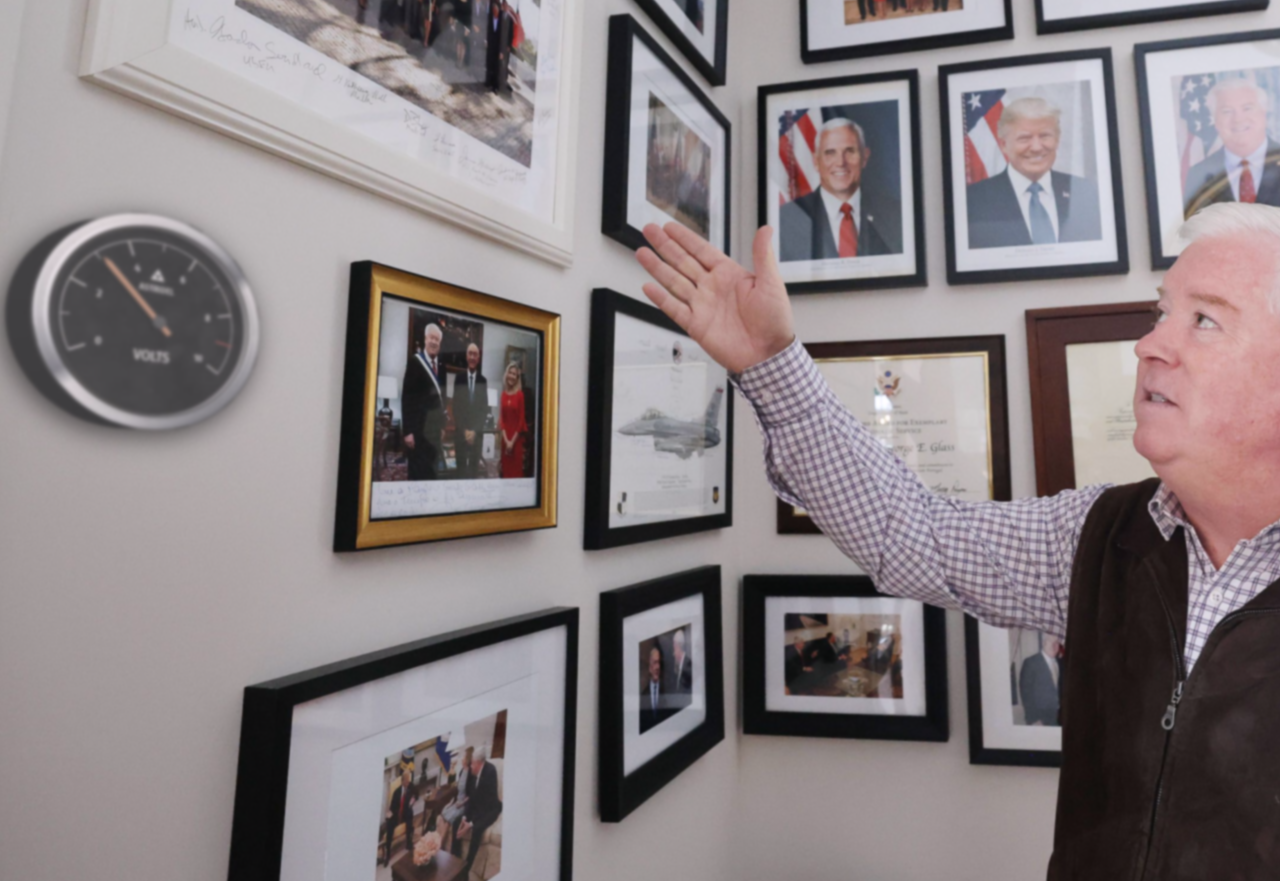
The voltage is value=3 unit=V
